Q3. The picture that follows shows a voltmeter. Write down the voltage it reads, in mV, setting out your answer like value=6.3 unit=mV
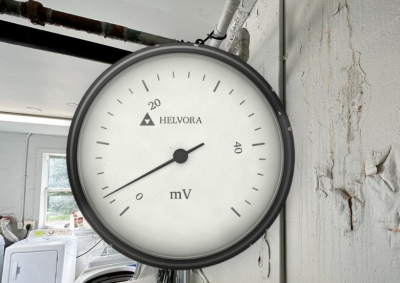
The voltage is value=3 unit=mV
